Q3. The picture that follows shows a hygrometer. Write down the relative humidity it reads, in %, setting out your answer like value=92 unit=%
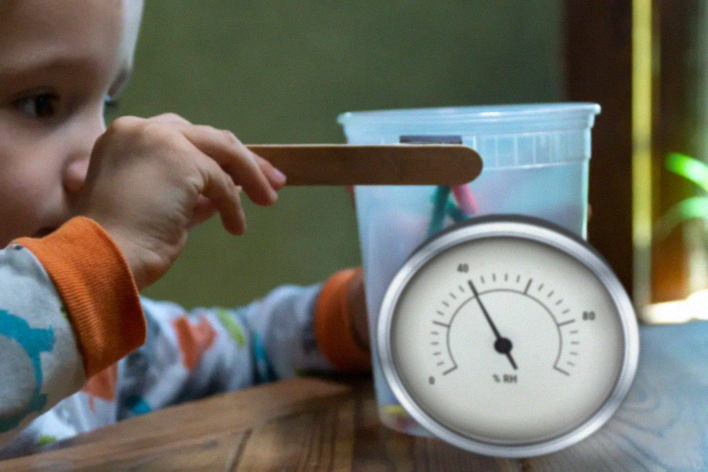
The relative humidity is value=40 unit=%
